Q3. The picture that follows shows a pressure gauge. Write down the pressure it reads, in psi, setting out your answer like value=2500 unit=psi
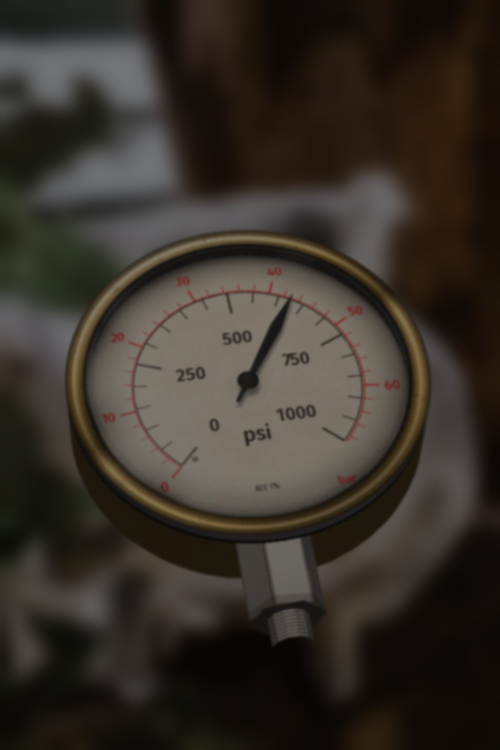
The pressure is value=625 unit=psi
